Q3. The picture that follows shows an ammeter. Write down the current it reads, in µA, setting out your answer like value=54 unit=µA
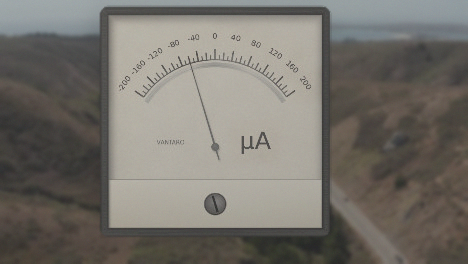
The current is value=-60 unit=µA
